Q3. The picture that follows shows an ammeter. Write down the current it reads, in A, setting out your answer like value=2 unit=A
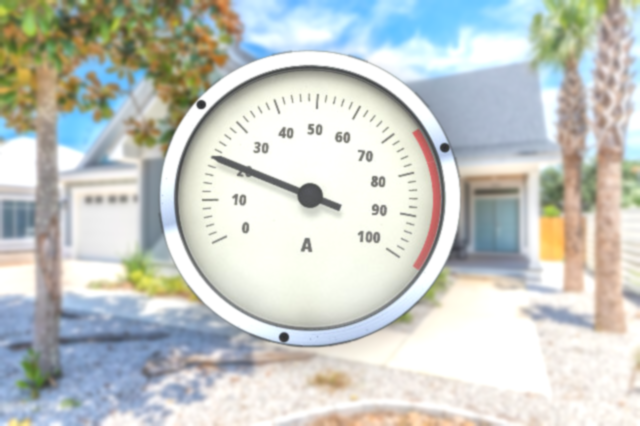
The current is value=20 unit=A
